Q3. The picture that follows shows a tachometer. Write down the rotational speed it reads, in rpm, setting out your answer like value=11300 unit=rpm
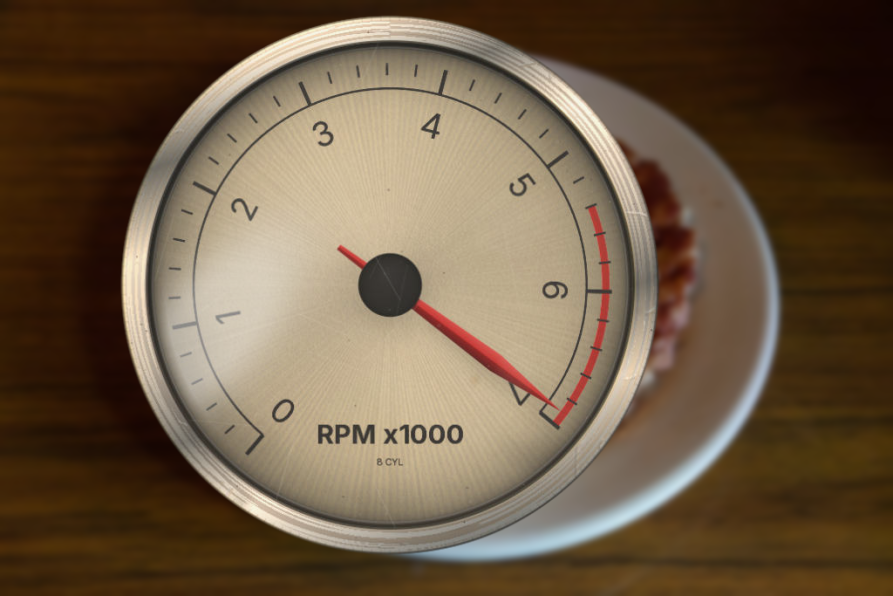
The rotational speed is value=6900 unit=rpm
